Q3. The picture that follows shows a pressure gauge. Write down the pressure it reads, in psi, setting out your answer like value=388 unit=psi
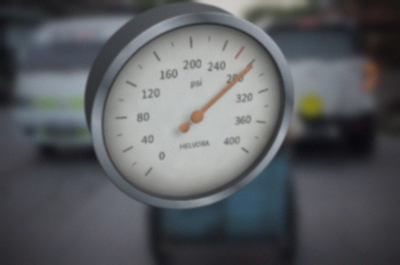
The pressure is value=280 unit=psi
